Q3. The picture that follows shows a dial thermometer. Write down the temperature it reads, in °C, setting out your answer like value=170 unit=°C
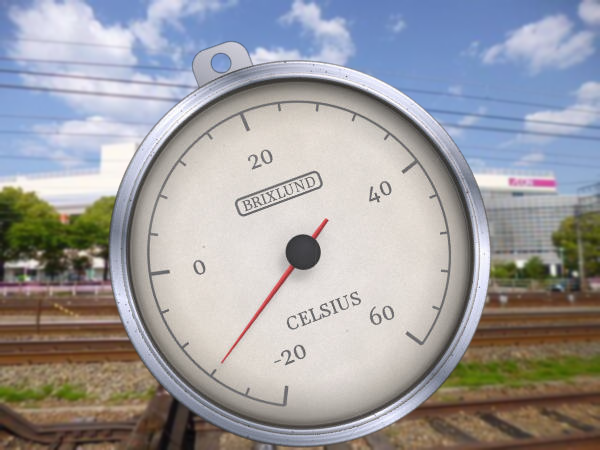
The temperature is value=-12 unit=°C
